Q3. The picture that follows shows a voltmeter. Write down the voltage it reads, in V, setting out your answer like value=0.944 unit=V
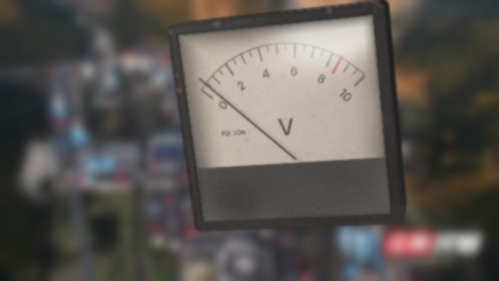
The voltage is value=0.5 unit=V
